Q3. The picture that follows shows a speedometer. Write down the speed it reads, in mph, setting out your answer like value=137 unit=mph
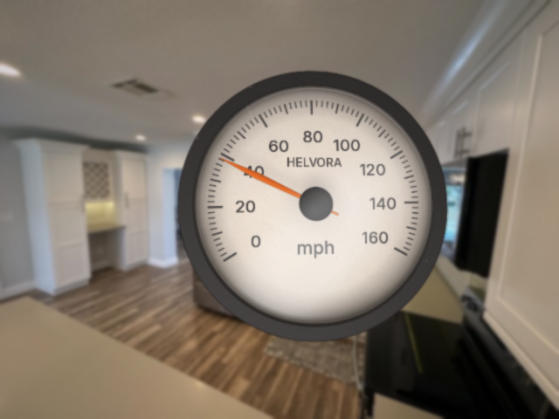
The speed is value=38 unit=mph
